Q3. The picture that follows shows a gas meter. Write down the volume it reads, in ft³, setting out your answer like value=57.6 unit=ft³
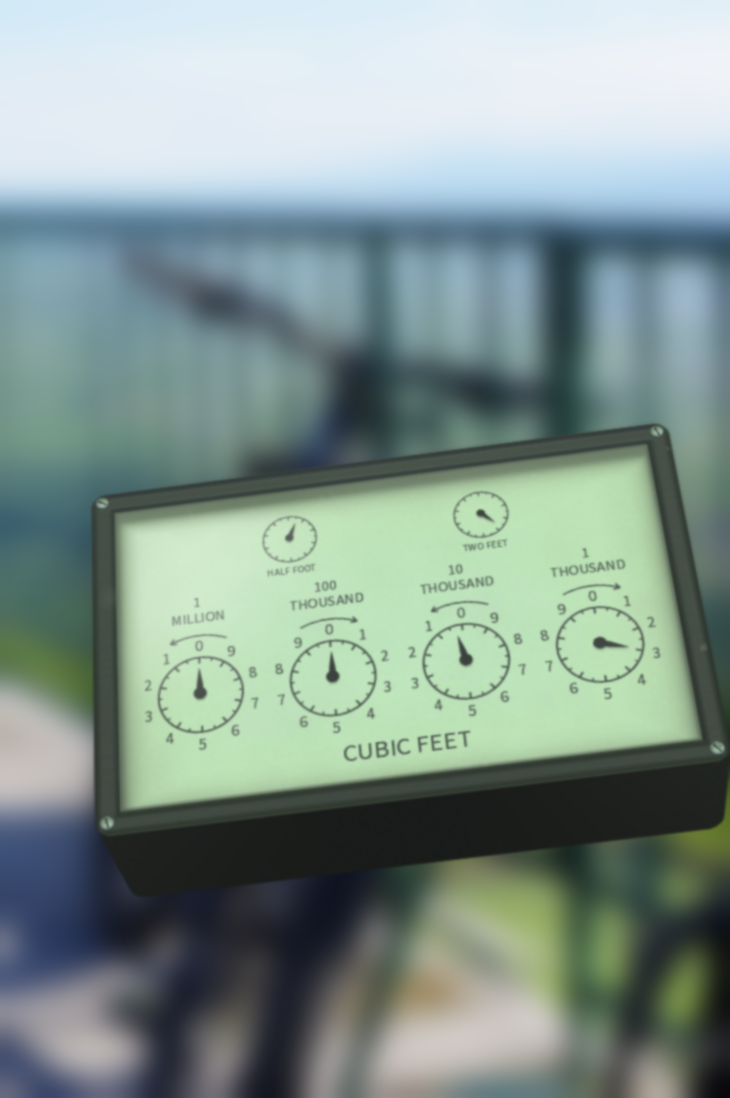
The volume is value=300 unit=ft³
